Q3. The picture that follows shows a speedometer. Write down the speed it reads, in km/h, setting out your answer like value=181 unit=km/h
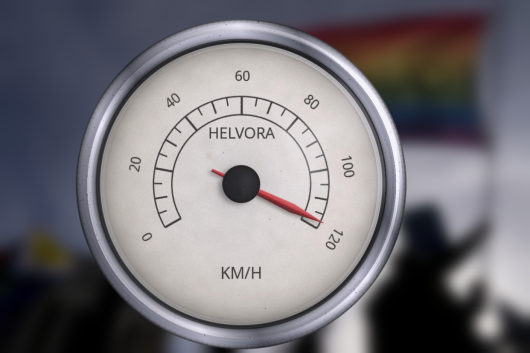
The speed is value=117.5 unit=km/h
